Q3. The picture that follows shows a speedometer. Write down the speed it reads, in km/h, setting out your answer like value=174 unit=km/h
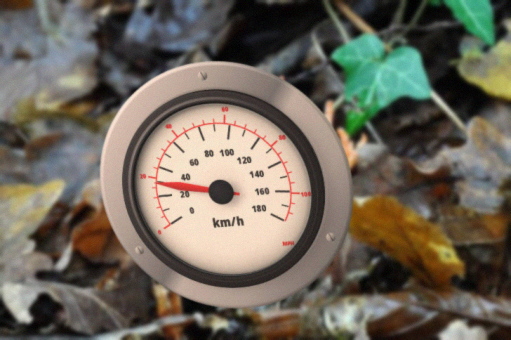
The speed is value=30 unit=km/h
